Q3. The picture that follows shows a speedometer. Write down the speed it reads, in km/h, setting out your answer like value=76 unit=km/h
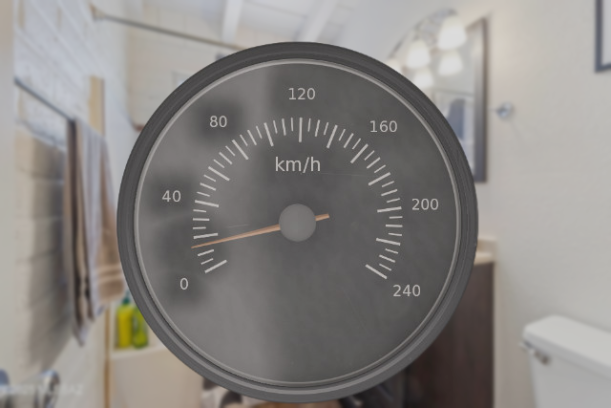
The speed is value=15 unit=km/h
